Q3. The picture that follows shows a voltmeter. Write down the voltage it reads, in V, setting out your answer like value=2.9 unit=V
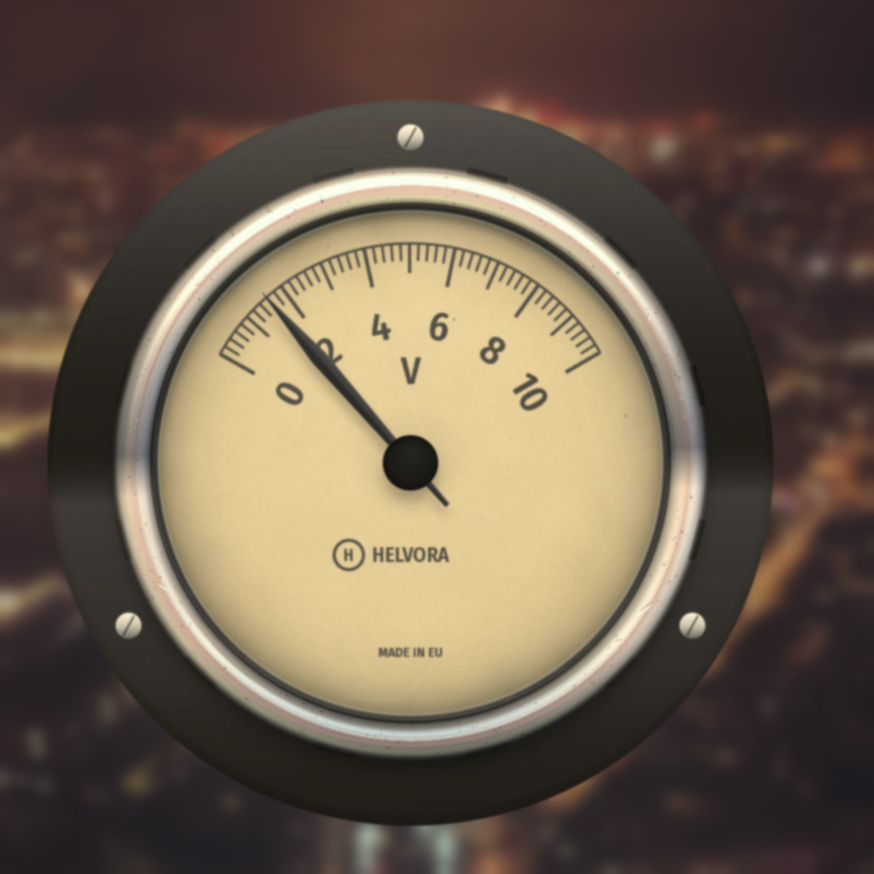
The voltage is value=1.6 unit=V
